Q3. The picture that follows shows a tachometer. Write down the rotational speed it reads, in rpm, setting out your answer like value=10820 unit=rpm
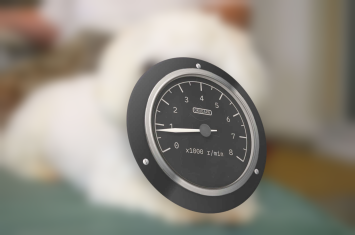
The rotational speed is value=750 unit=rpm
